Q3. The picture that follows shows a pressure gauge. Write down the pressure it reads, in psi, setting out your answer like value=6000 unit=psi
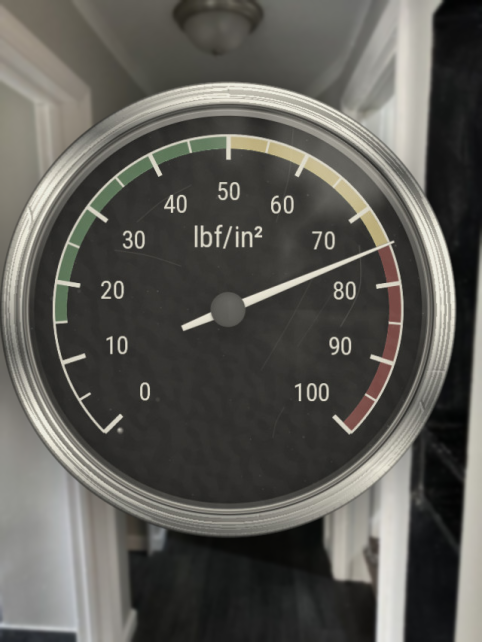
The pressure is value=75 unit=psi
